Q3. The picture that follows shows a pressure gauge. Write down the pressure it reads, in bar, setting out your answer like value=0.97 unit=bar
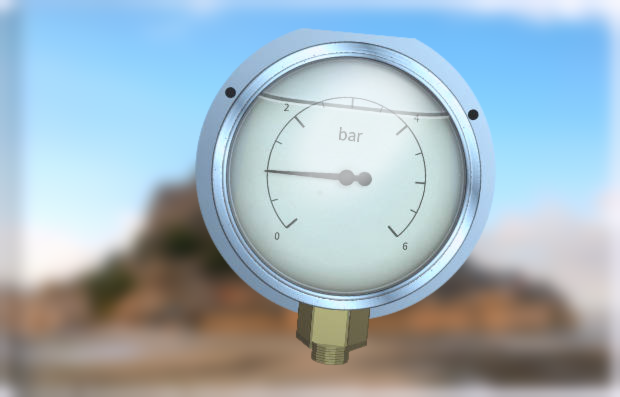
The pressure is value=1 unit=bar
